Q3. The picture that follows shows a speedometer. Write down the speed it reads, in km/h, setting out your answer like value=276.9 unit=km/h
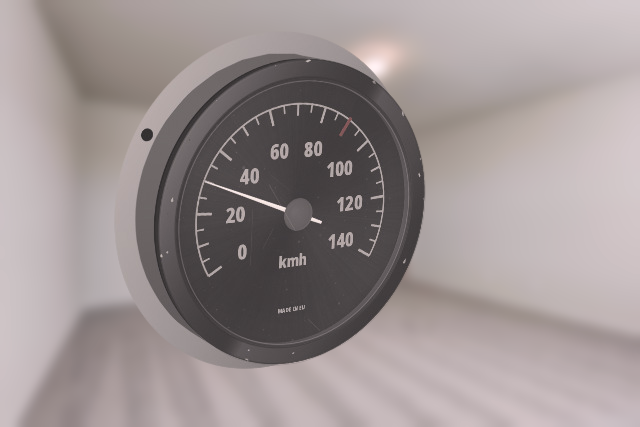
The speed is value=30 unit=km/h
